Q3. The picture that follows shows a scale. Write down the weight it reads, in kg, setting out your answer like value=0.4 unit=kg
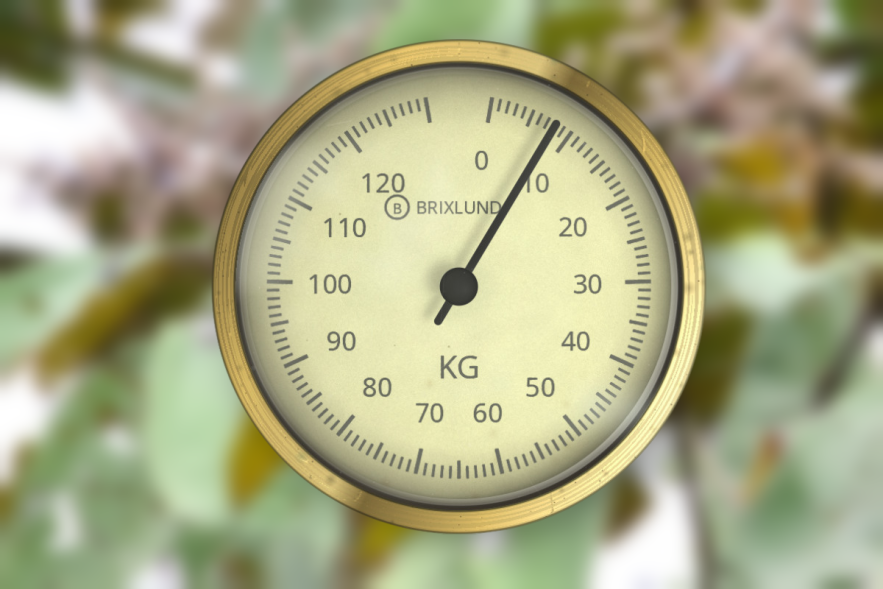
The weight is value=8 unit=kg
